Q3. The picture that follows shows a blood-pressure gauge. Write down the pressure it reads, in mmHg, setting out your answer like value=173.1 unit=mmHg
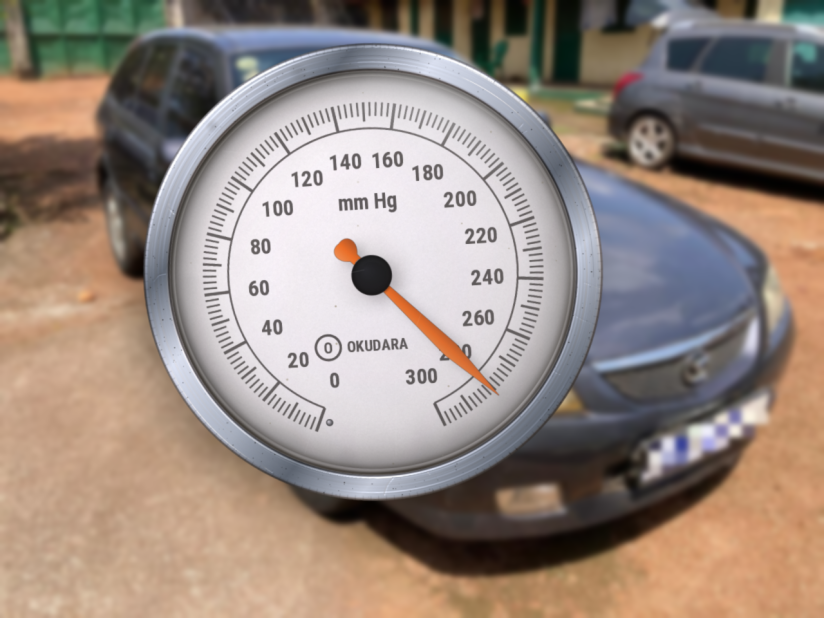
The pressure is value=280 unit=mmHg
